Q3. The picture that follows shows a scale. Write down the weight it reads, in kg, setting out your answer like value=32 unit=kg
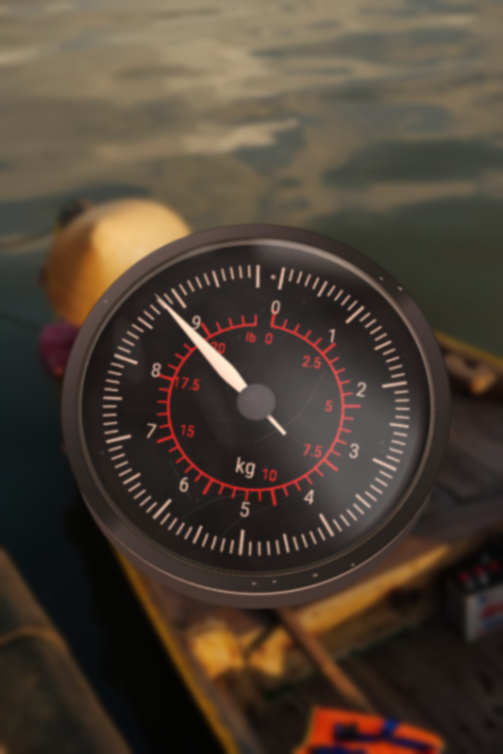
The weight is value=8.8 unit=kg
